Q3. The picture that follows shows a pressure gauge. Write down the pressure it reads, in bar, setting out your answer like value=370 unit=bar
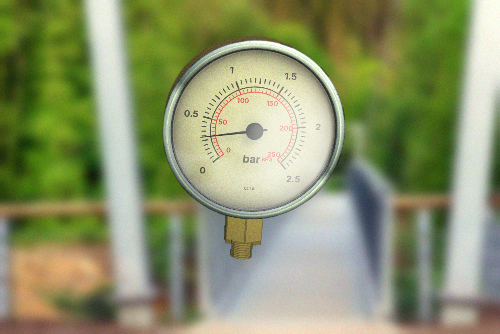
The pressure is value=0.3 unit=bar
